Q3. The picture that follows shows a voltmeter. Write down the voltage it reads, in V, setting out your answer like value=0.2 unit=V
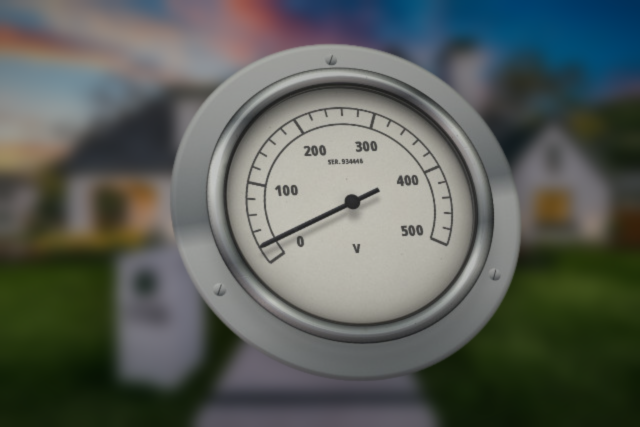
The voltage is value=20 unit=V
